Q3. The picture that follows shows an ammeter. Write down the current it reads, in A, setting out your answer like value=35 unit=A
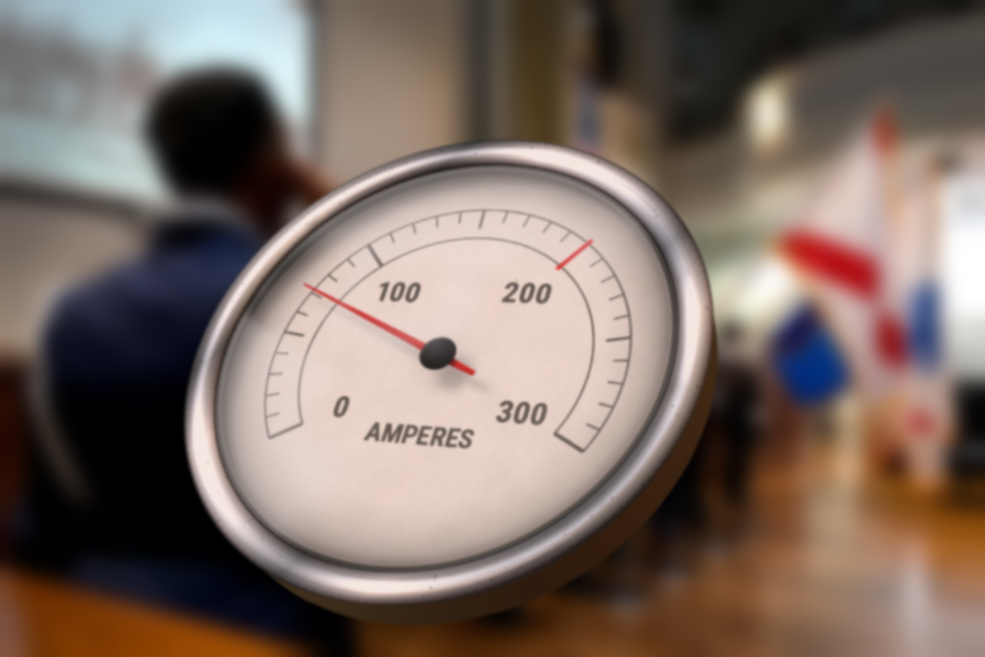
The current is value=70 unit=A
